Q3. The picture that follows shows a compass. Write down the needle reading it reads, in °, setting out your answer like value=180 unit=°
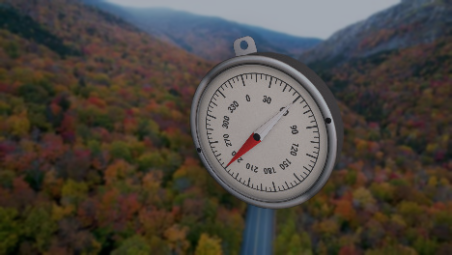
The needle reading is value=240 unit=°
